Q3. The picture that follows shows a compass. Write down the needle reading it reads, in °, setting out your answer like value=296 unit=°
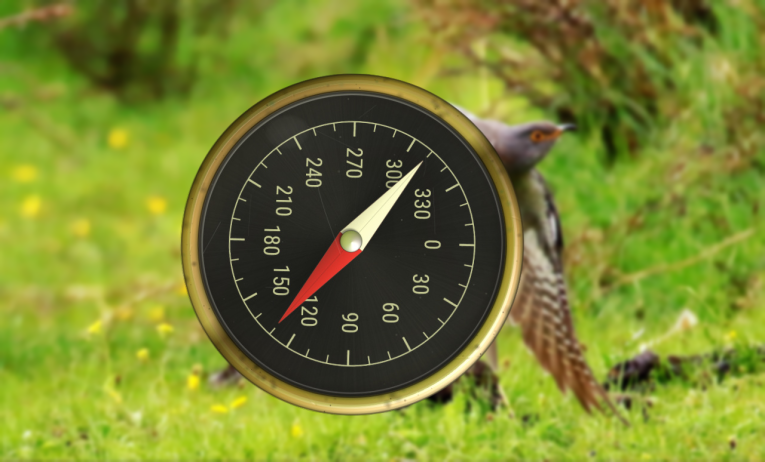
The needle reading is value=130 unit=°
